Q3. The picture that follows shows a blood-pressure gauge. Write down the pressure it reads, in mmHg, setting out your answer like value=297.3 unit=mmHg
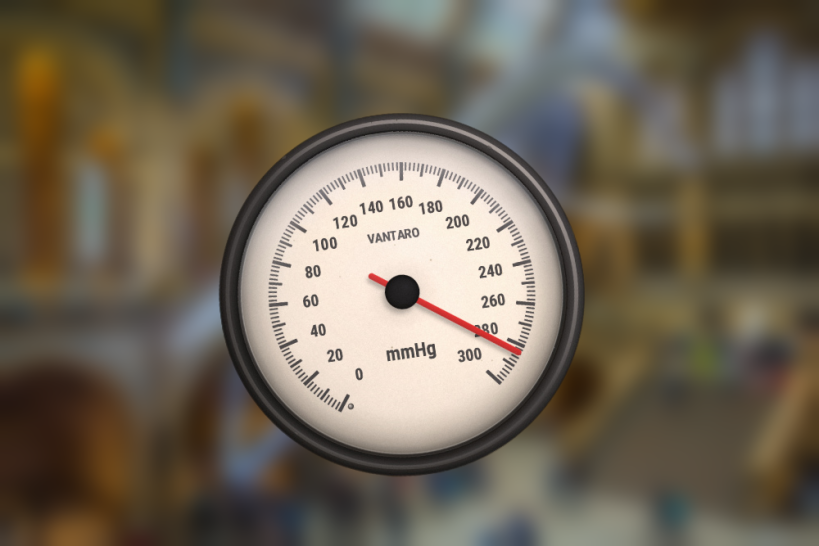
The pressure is value=284 unit=mmHg
